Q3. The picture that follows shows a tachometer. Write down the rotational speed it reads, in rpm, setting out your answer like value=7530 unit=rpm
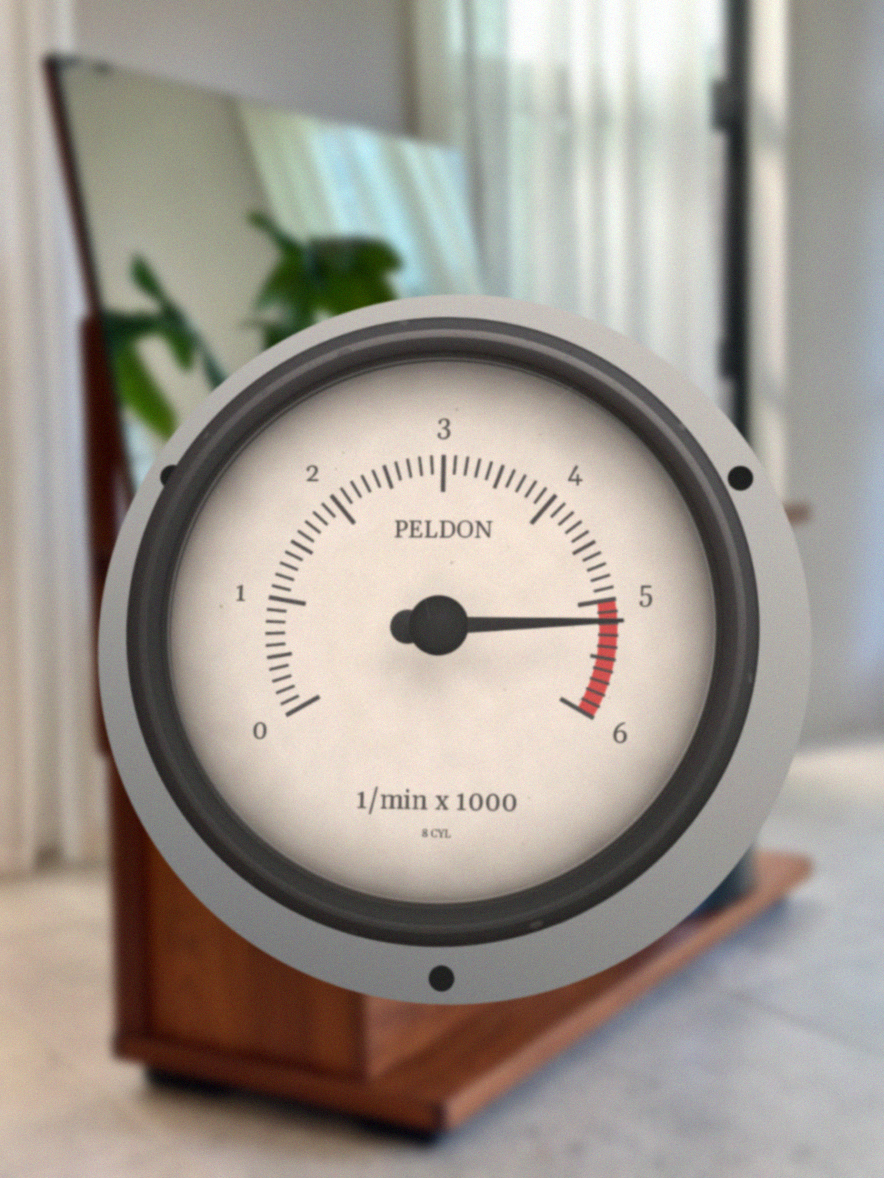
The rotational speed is value=5200 unit=rpm
